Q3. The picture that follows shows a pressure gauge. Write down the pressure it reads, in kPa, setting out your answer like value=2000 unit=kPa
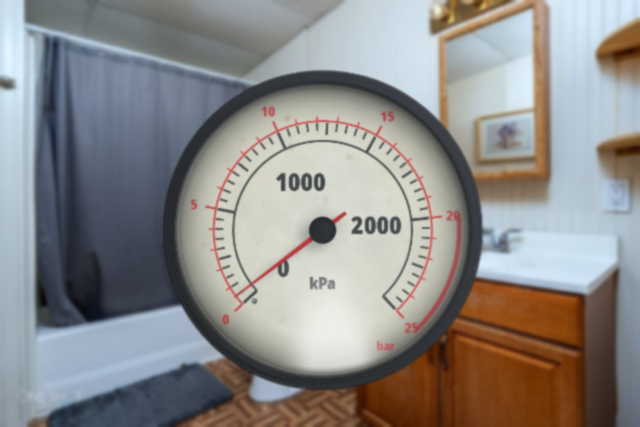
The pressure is value=50 unit=kPa
